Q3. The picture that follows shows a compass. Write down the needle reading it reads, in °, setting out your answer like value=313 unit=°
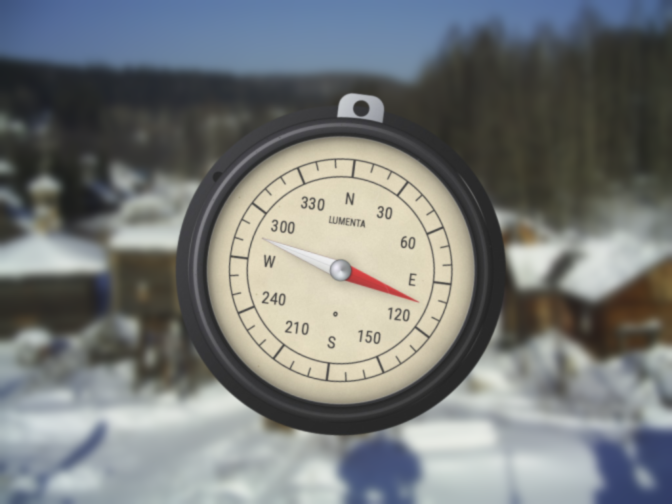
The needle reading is value=105 unit=°
